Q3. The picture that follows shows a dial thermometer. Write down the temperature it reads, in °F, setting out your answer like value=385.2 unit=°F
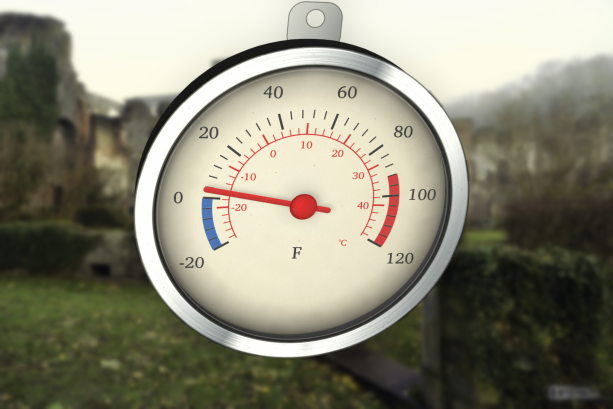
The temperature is value=4 unit=°F
